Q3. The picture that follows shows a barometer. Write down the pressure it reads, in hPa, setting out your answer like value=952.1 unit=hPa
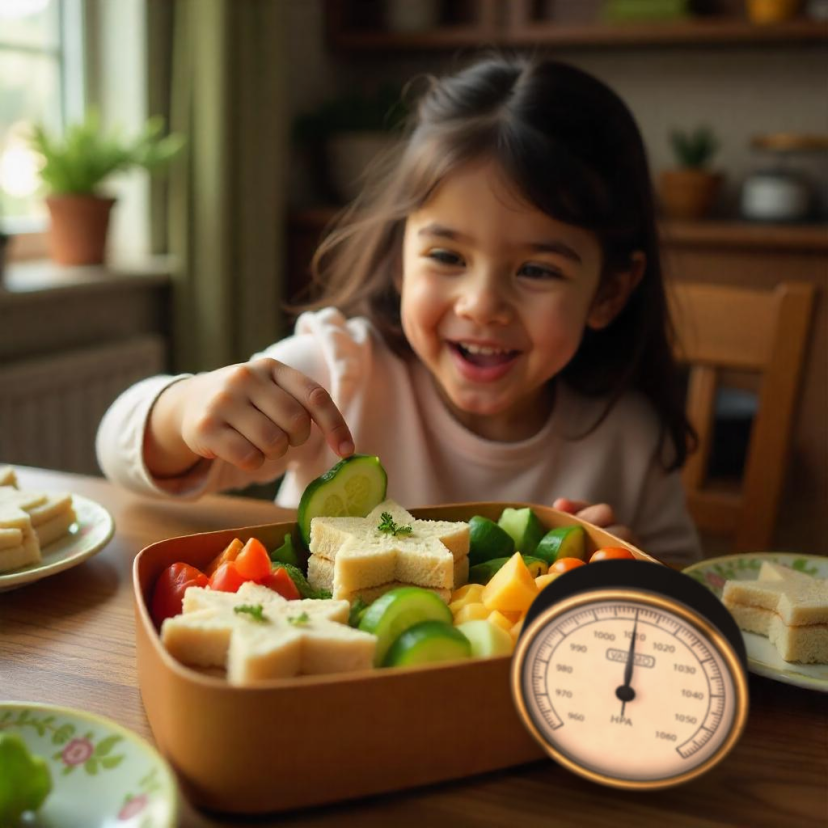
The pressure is value=1010 unit=hPa
